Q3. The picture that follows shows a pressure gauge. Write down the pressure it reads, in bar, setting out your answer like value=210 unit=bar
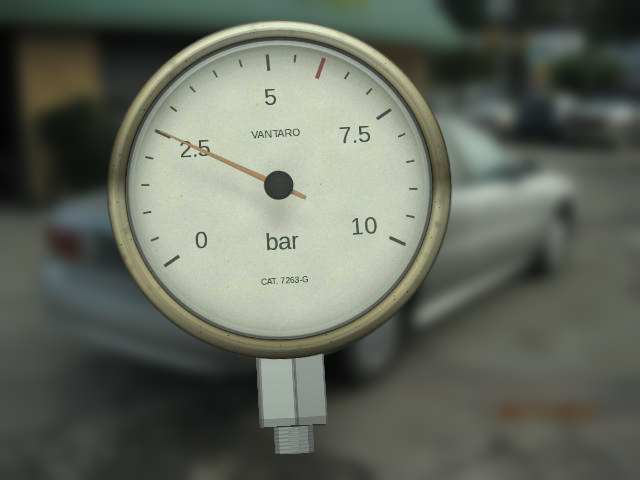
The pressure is value=2.5 unit=bar
